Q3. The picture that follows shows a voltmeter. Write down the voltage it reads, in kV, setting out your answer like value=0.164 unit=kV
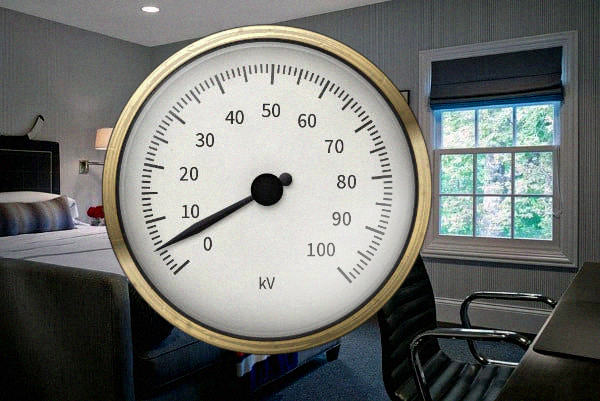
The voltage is value=5 unit=kV
